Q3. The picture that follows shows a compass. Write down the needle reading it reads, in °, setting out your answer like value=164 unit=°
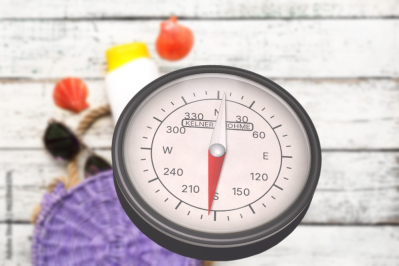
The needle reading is value=185 unit=°
